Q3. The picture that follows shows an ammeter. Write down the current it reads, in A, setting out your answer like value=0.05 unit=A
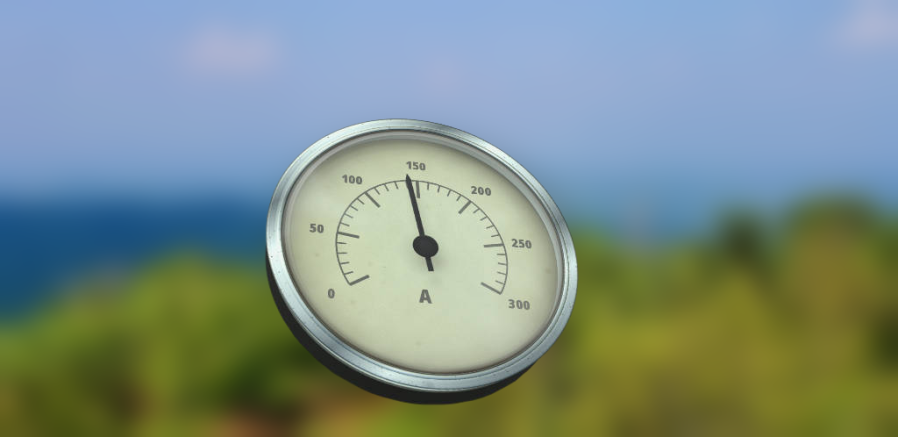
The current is value=140 unit=A
